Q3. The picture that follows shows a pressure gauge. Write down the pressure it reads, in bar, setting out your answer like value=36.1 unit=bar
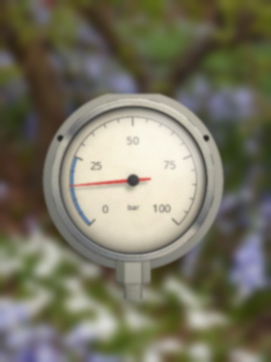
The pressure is value=15 unit=bar
